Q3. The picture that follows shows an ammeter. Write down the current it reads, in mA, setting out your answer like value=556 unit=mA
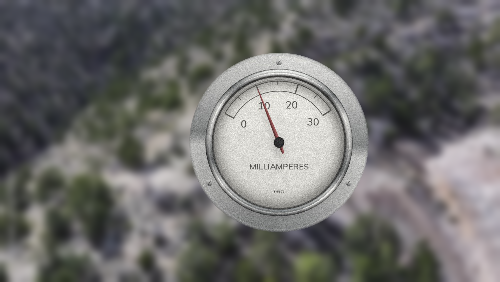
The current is value=10 unit=mA
